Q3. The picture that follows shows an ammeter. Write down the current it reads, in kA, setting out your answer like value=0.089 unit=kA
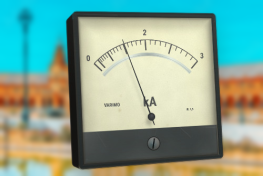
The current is value=1.5 unit=kA
